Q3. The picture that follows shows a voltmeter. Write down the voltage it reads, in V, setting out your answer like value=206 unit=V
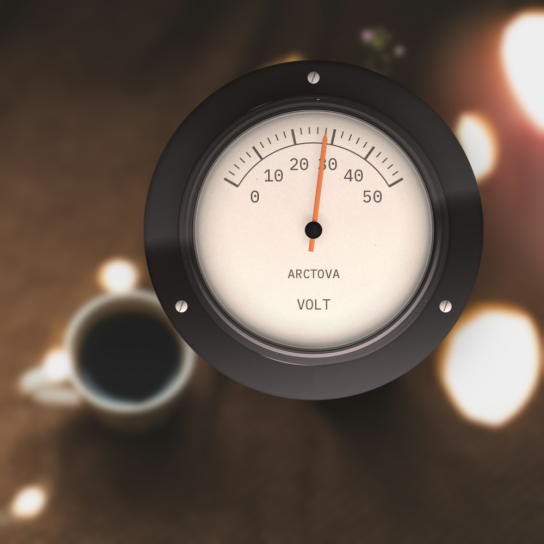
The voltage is value=28 unit=V
